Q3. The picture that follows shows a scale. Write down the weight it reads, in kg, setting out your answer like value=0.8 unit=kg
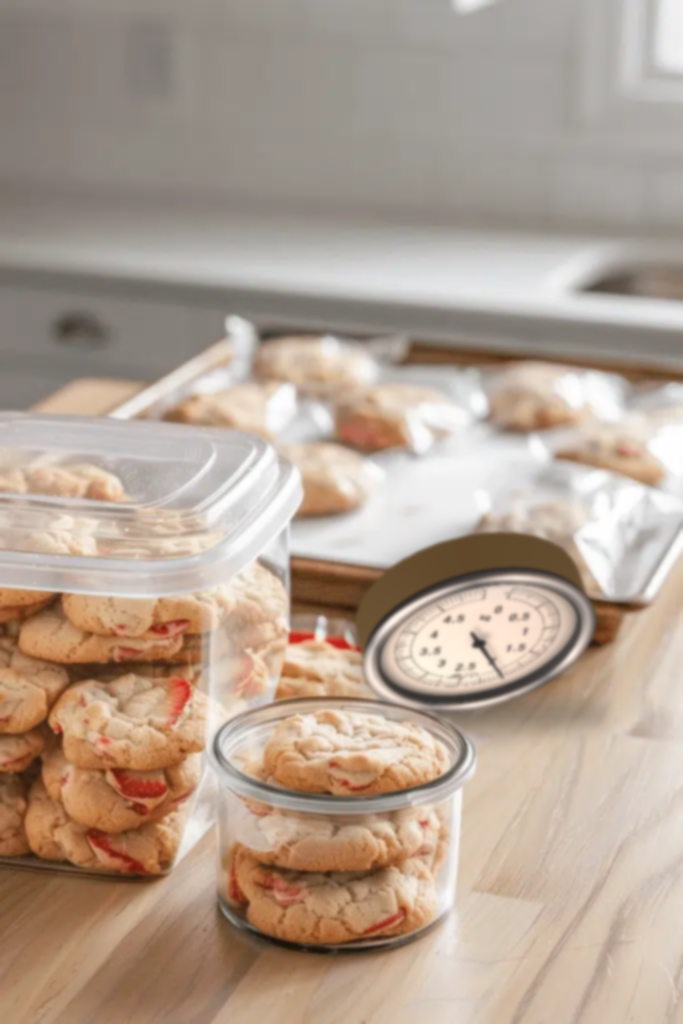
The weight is value=2 unit=kg
